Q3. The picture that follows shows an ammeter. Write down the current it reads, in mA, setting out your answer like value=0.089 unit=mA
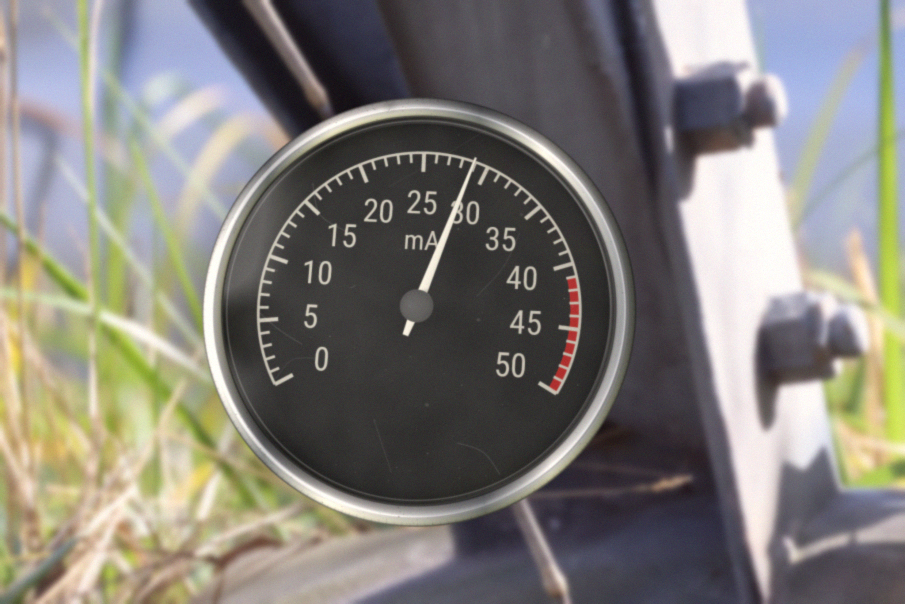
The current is value=29 unit=mA
